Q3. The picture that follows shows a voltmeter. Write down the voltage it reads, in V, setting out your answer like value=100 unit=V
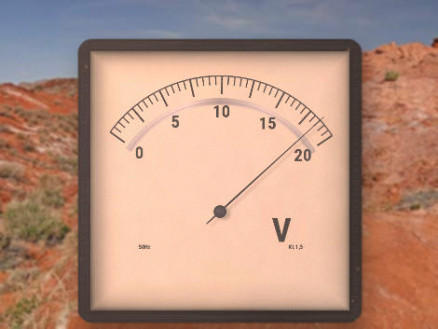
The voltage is value=18.5 unit=V
